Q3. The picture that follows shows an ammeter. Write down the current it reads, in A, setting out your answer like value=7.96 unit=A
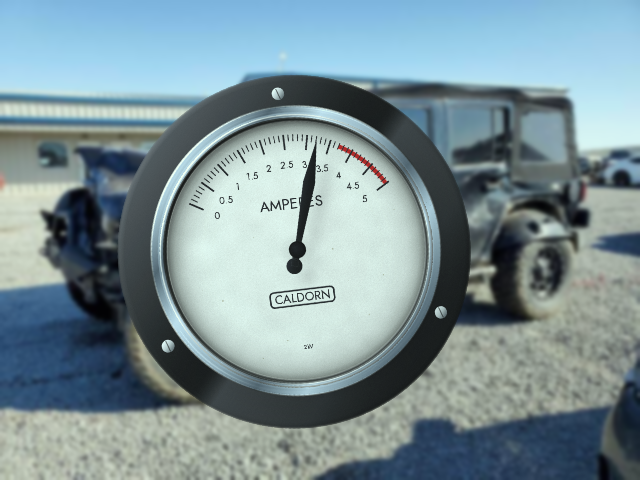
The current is value=3.2 unit=A
